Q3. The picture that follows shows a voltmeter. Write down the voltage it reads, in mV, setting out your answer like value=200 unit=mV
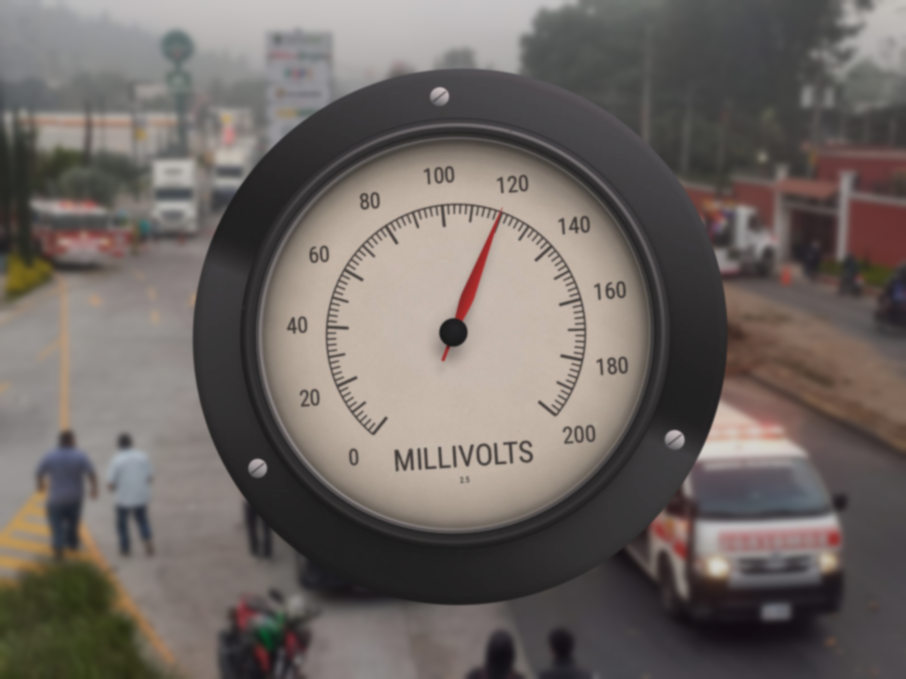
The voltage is value=120 unit=mV
